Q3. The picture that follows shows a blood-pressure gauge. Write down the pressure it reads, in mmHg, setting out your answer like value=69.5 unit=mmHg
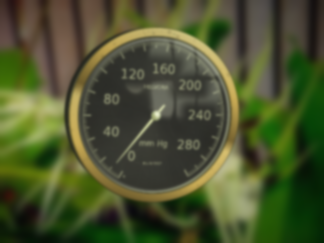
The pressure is value=10 unit=mmHg
